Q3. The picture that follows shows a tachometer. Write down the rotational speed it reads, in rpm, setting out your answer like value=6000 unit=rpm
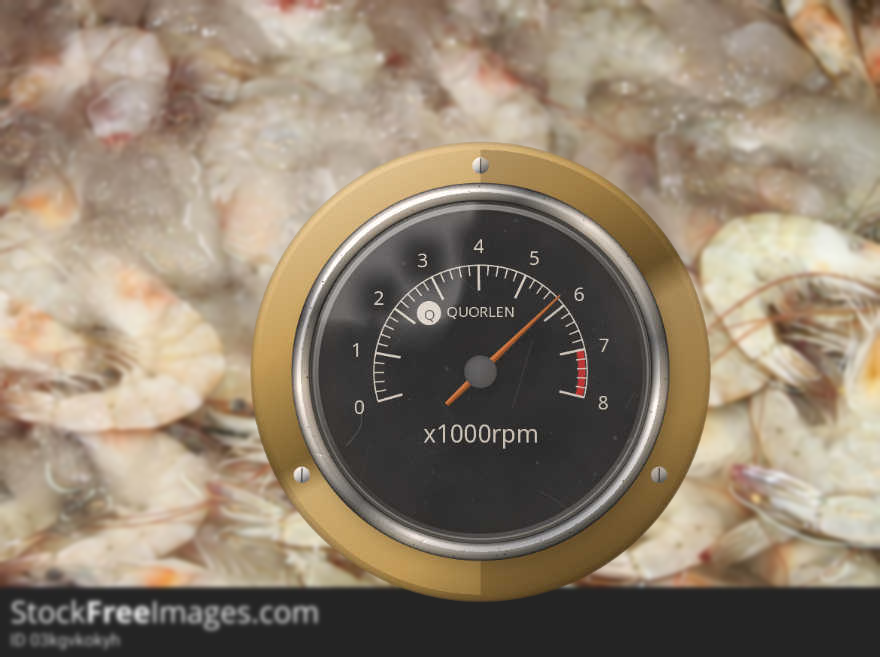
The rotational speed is value=5800 unit=rpm
